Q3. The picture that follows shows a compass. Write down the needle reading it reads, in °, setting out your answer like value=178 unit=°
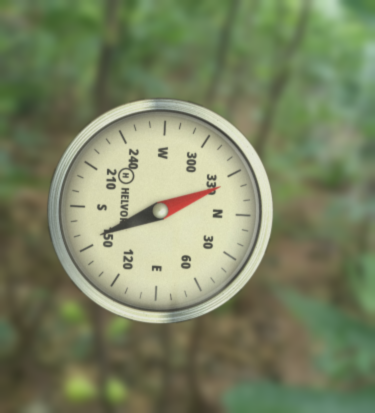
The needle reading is value=335 unit=°
